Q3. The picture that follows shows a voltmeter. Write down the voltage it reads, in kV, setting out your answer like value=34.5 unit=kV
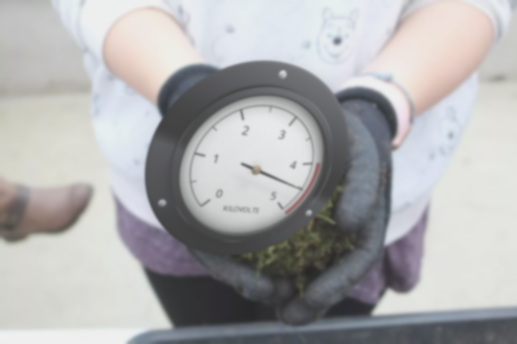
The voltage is value=4.5 unit=kV
